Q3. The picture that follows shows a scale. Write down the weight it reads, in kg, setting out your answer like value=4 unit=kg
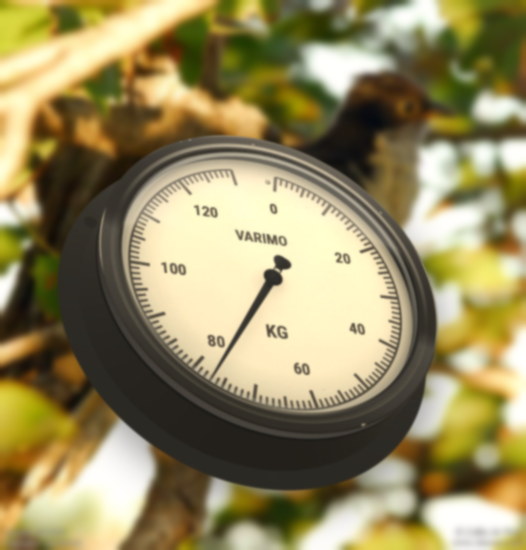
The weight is value=77 unit=kg
